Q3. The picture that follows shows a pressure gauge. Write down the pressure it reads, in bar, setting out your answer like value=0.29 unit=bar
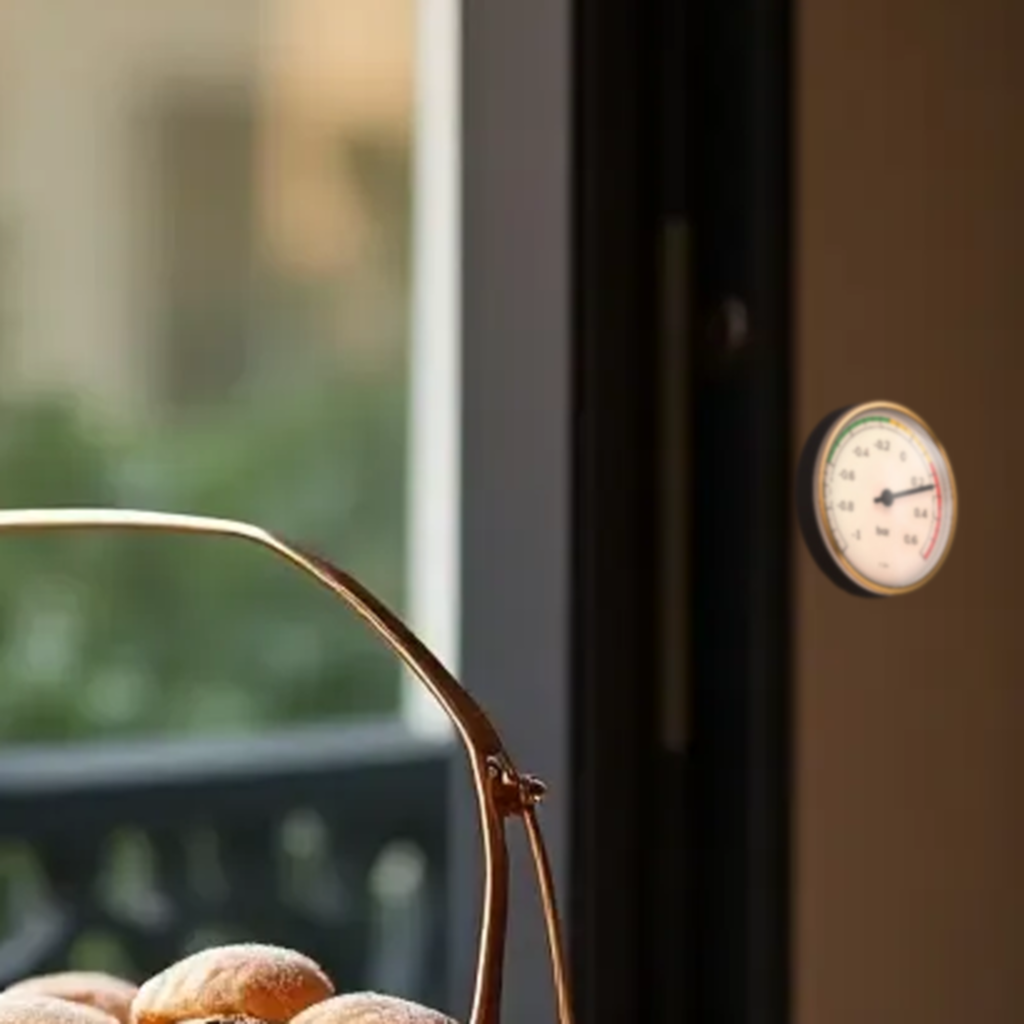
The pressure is value=0.25 unit=bar
